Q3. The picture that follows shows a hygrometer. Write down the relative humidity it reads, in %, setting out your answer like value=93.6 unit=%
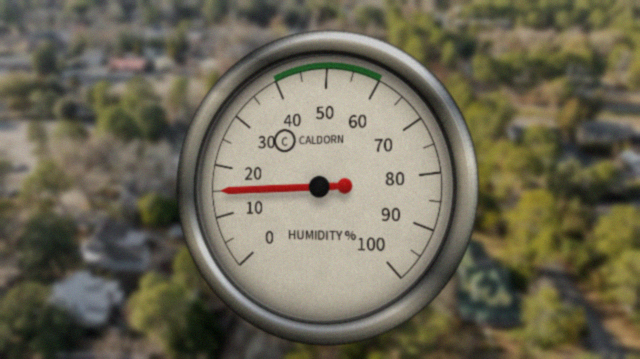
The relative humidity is value=15 unit=%
